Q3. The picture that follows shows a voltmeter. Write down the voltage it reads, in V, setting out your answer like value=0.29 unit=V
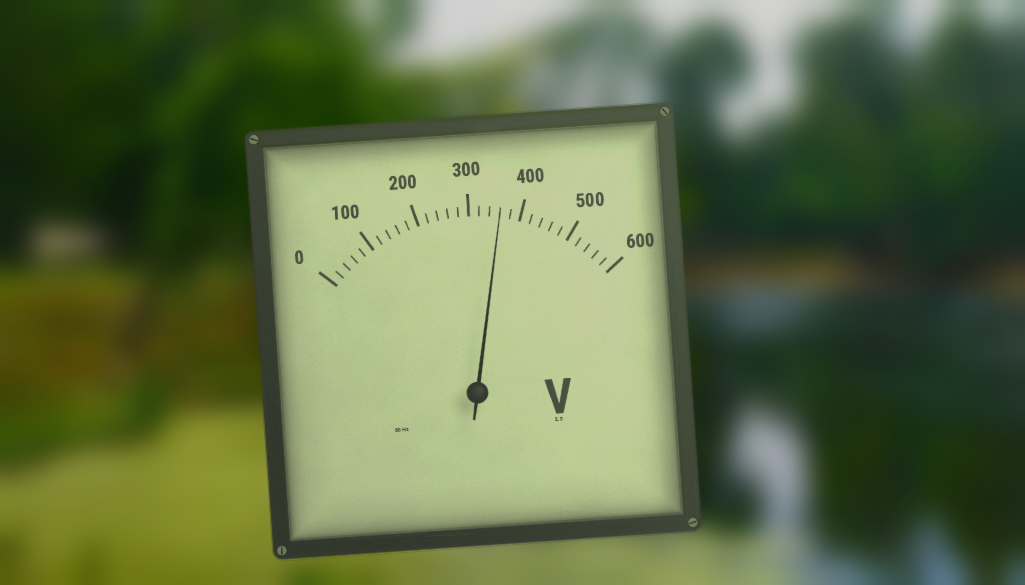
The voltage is value=360 unit=V
